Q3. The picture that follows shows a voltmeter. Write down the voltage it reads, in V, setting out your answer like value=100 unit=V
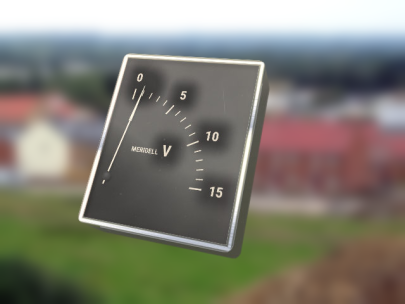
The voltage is value=1 unit=V
